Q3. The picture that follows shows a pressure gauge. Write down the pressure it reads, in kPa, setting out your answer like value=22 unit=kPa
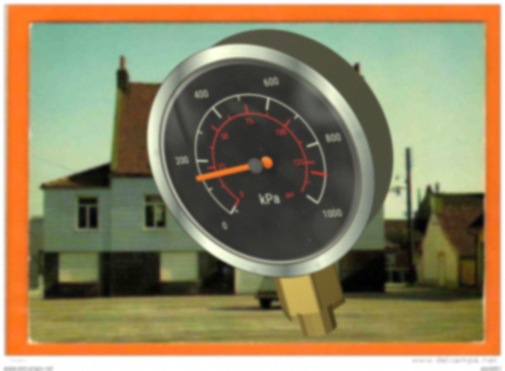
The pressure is value=150 unit=kPa
